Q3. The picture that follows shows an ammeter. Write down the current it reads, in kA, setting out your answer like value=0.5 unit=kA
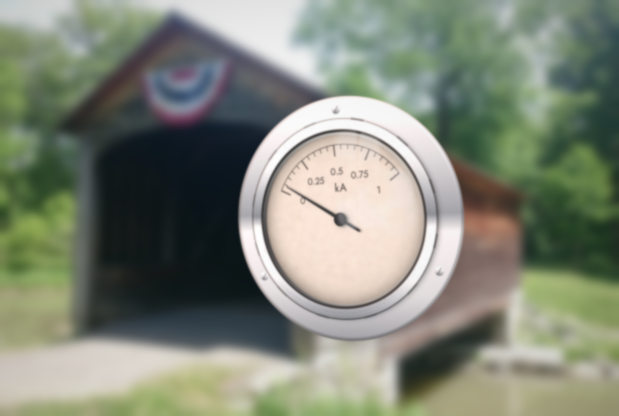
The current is value=0.05 unit=kA
